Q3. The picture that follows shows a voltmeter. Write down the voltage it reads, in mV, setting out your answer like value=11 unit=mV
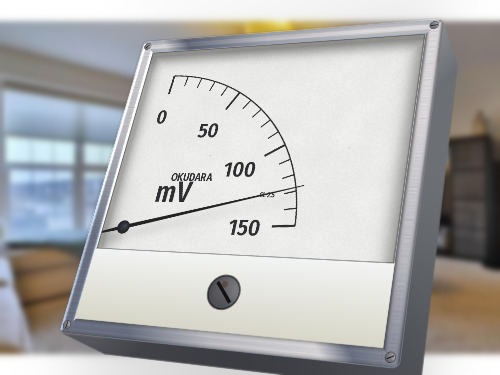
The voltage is value=130 unit=mV
